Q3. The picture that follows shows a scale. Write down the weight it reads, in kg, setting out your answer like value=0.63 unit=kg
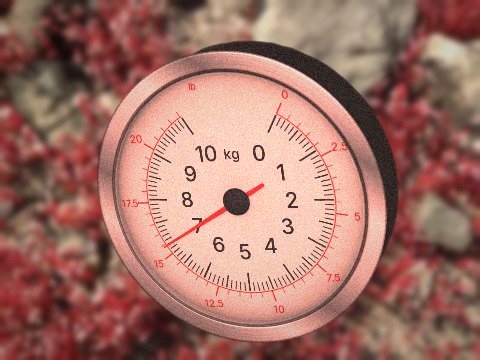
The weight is value=7 unit=kg
